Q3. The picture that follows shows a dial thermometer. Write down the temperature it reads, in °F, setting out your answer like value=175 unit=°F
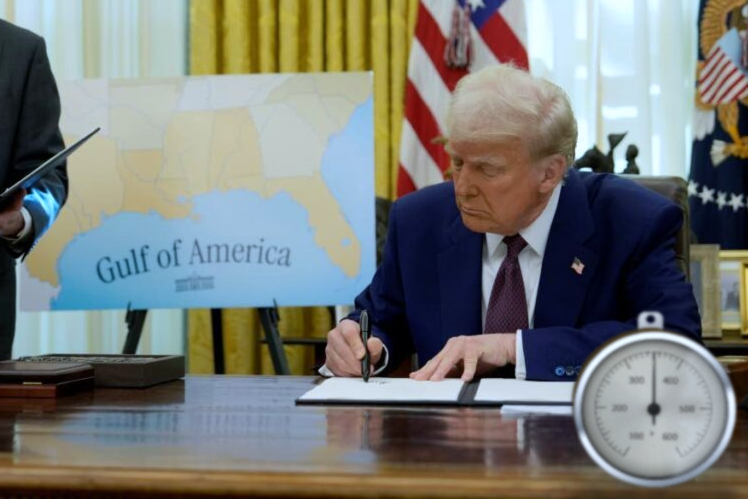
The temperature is value=350 unit=°F
